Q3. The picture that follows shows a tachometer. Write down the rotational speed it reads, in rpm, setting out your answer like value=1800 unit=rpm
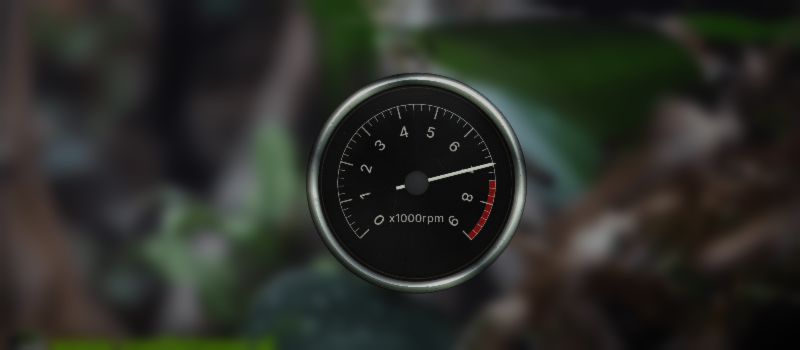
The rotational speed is value=7000 unit=rpm
